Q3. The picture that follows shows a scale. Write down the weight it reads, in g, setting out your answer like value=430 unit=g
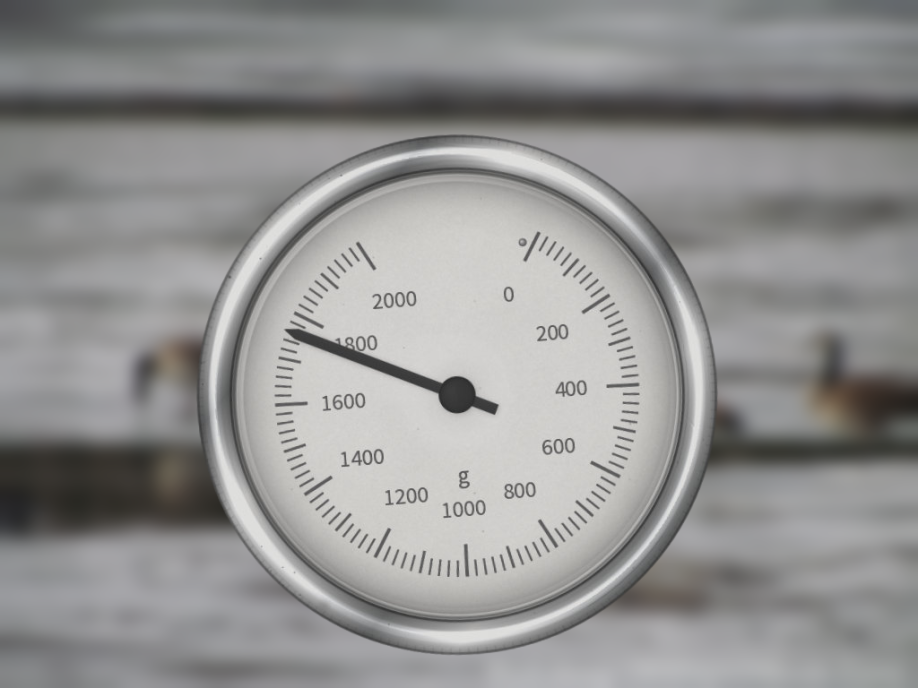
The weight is value=1760 unit=g
